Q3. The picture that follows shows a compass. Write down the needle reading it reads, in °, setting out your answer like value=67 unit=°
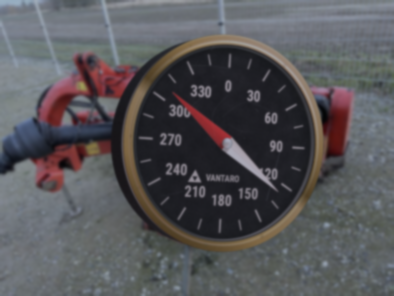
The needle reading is value=307.5 unit=°
